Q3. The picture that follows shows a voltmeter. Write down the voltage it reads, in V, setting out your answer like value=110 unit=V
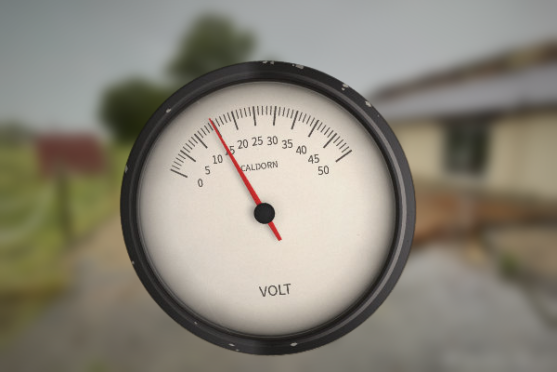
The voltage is value=15 unit=V
